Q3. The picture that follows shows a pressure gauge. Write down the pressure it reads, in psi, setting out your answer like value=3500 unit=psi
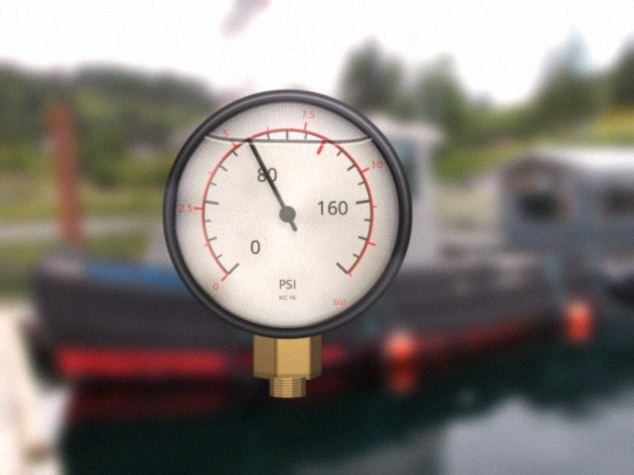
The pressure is value=80 unit=psi
